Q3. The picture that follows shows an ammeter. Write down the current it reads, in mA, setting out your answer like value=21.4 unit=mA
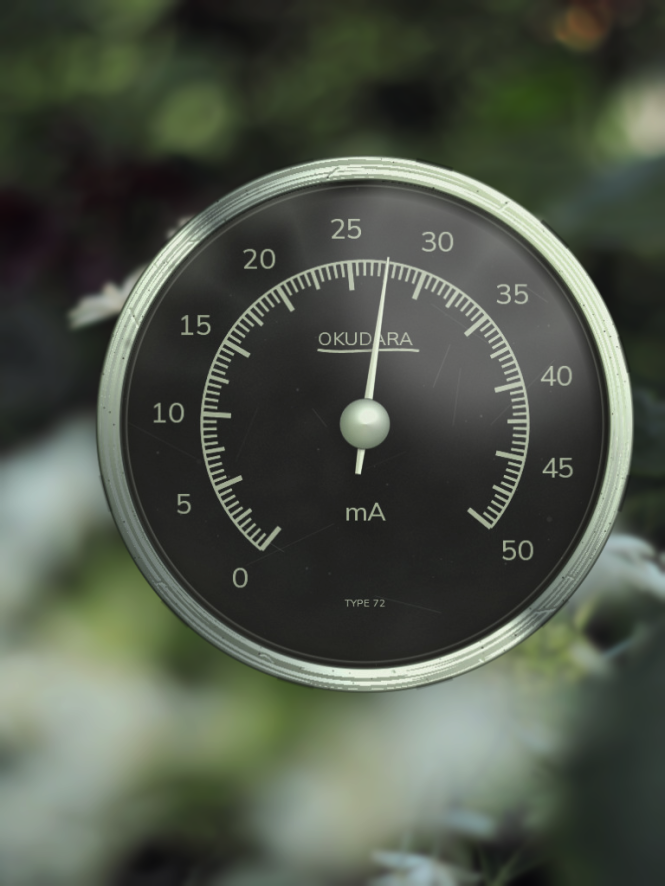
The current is value=27.5 unit=mA
